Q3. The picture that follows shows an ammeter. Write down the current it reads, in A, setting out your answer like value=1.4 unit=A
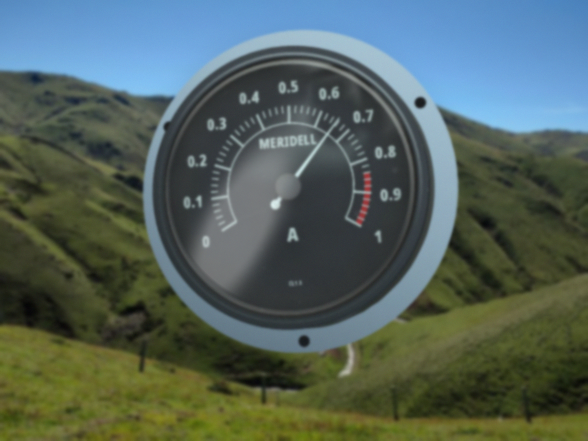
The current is value=0.66 unit=A
